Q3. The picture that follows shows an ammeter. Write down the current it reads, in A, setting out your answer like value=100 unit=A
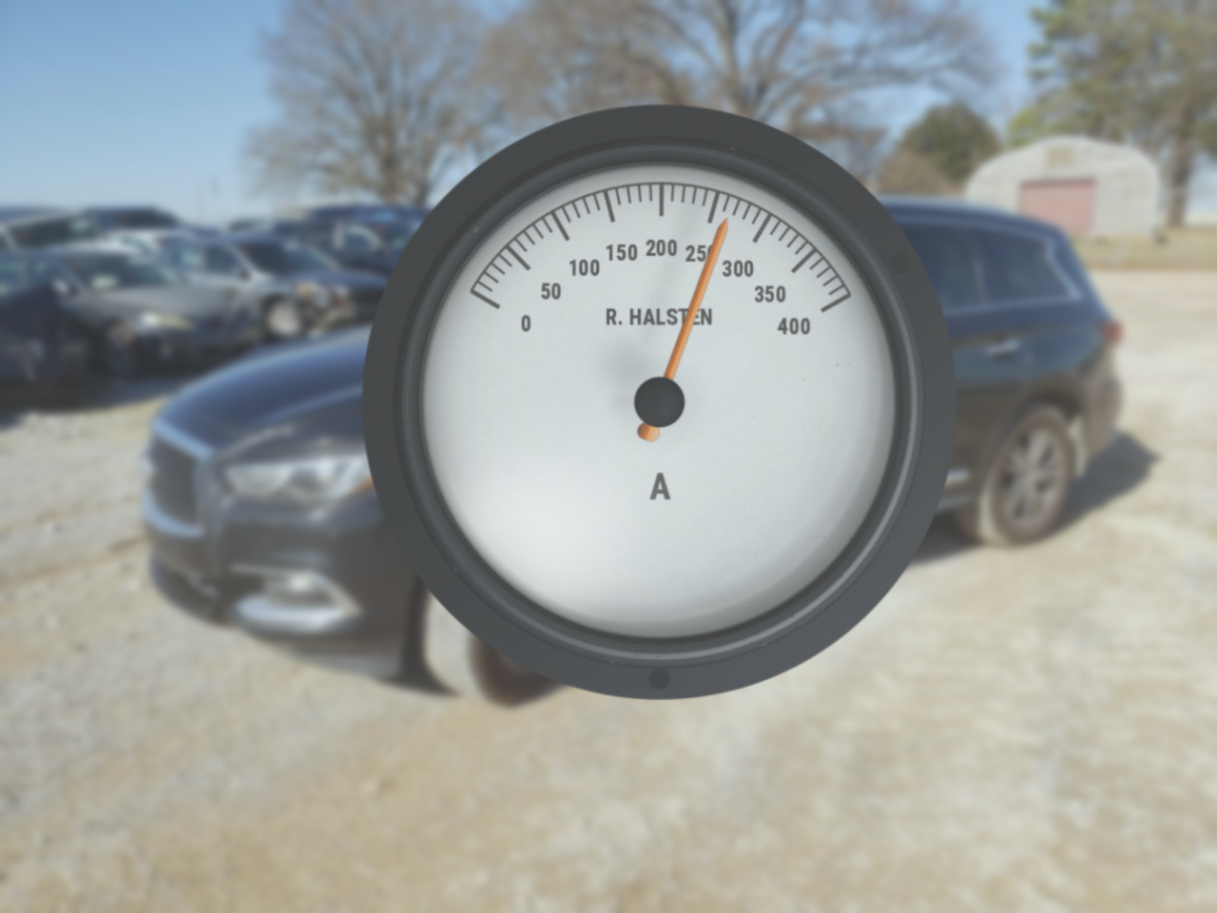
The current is value=265 unit=A
